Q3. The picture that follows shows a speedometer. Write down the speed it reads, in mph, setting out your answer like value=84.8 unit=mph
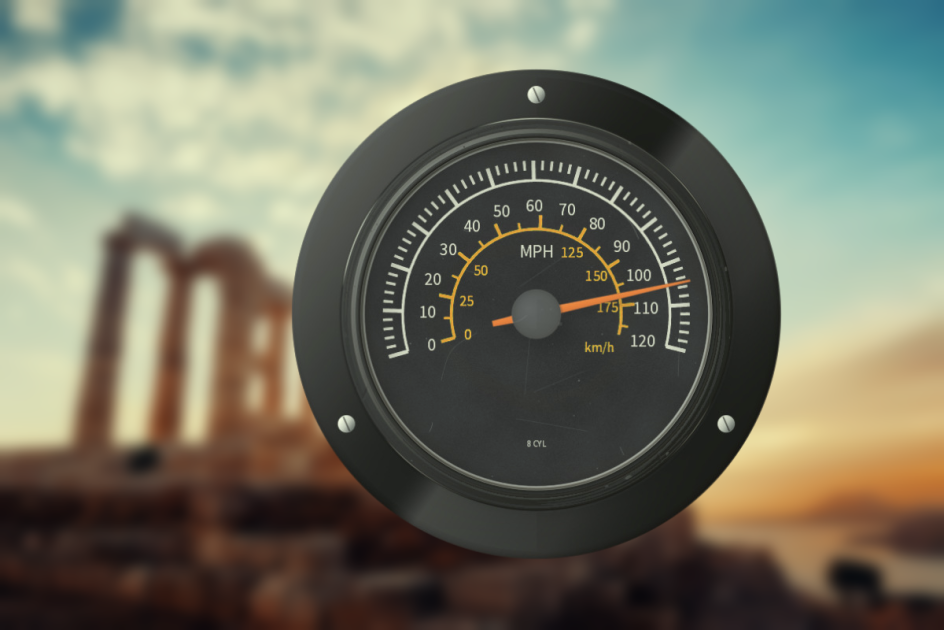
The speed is value=105 unit=mph
